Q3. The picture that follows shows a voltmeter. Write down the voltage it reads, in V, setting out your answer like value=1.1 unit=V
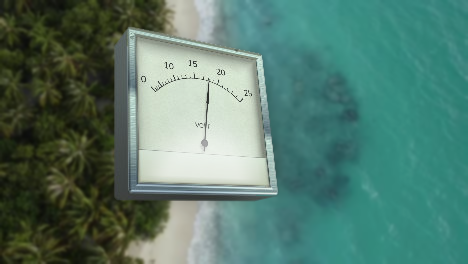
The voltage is value=18 unit=V
